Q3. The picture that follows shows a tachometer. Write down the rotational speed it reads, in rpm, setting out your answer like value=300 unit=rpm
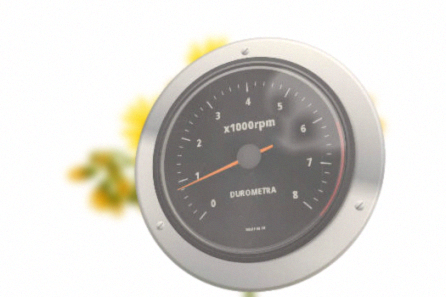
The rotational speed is value=800 unit=rpm
